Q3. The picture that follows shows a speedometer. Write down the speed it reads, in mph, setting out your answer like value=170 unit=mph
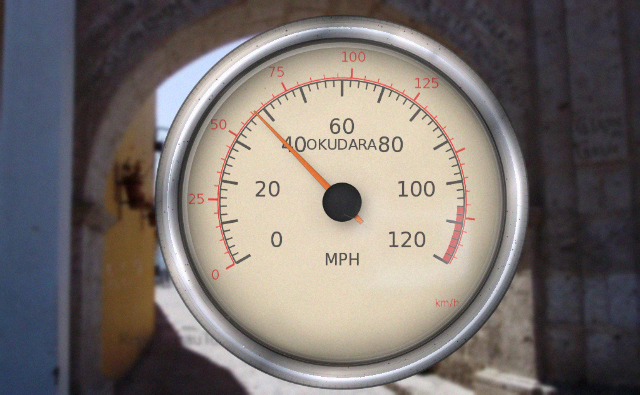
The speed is value=38 unit=mph
